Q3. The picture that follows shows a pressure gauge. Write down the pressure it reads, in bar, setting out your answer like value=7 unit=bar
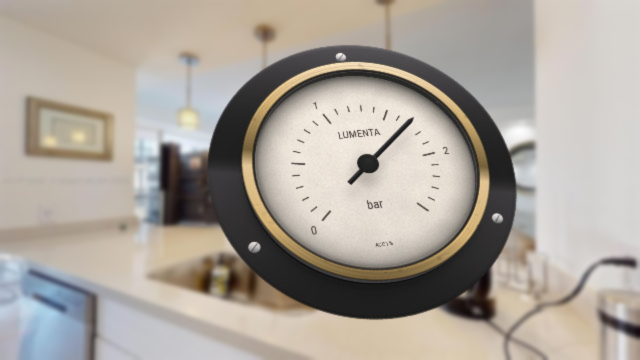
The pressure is value=1.7 unit=bar
